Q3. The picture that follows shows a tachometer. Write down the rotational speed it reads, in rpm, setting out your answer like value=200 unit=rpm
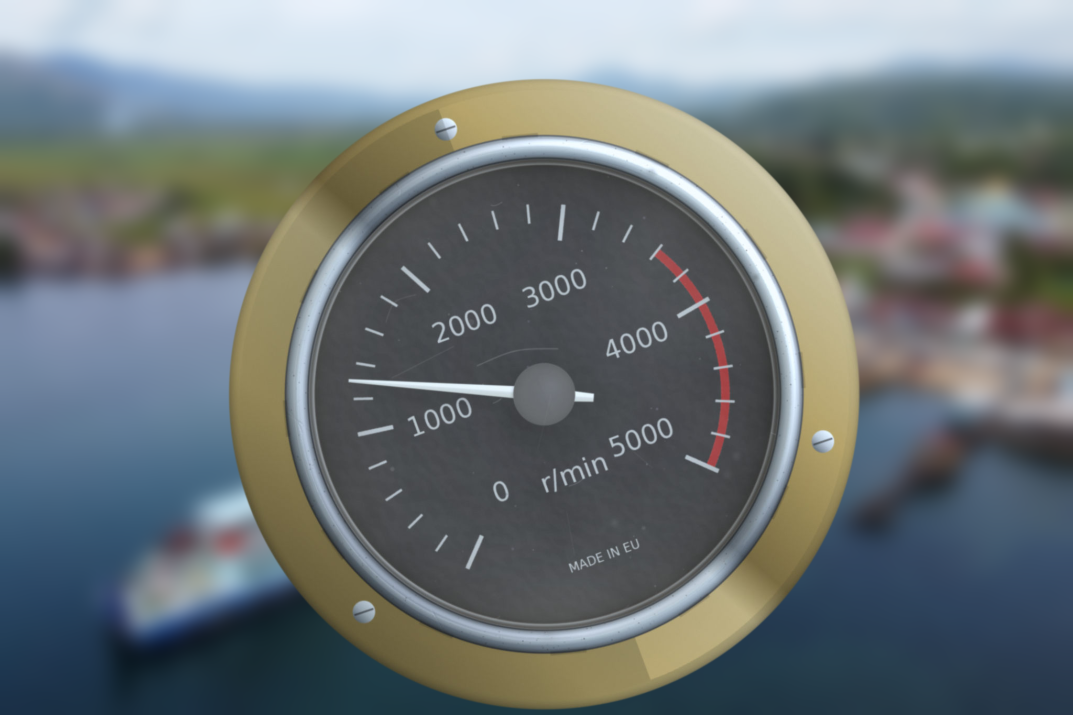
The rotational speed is value=1300 unit=rpm
